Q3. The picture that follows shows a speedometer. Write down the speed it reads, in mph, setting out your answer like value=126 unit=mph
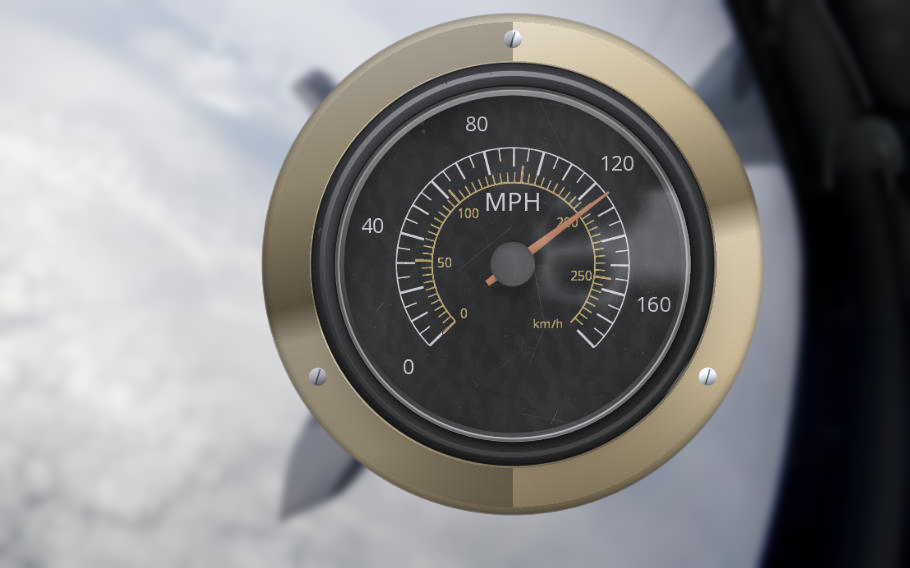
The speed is value=125 unit=mph
